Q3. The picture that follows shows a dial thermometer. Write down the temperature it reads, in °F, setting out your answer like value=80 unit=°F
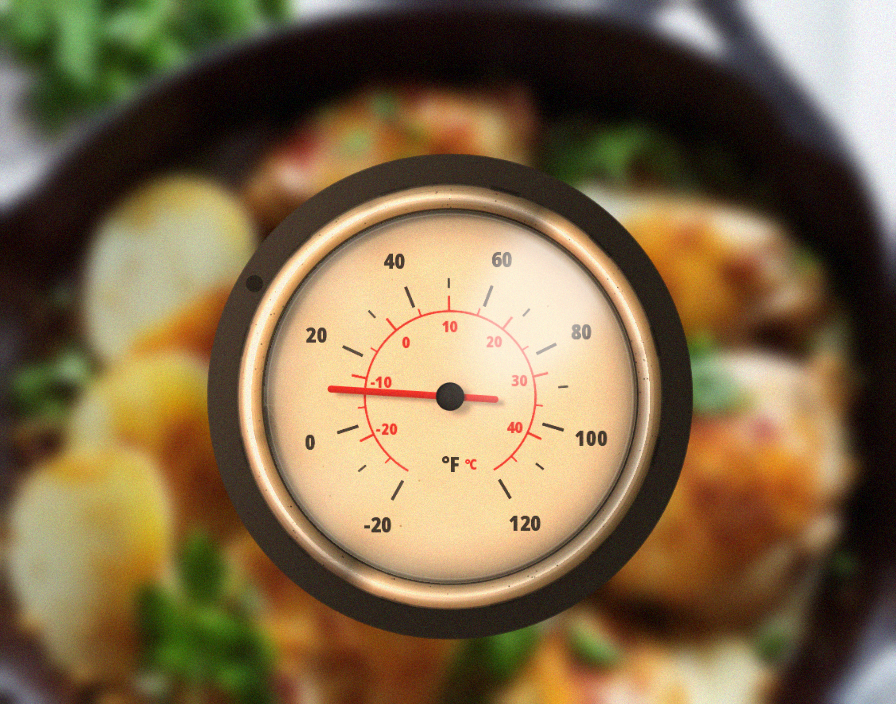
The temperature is value=10 unit=°F
